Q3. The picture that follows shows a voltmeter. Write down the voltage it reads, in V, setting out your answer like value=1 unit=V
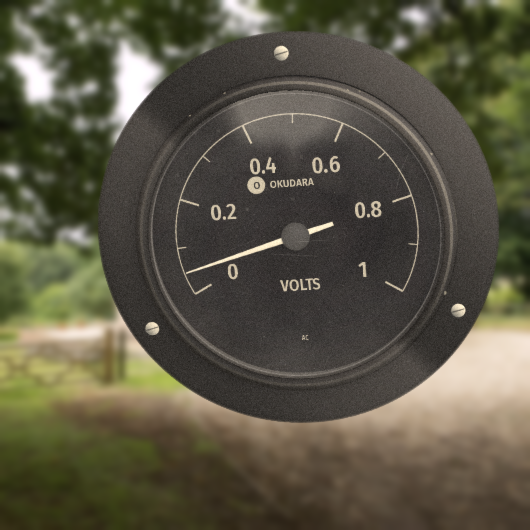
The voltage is value=0.05 unit=V
